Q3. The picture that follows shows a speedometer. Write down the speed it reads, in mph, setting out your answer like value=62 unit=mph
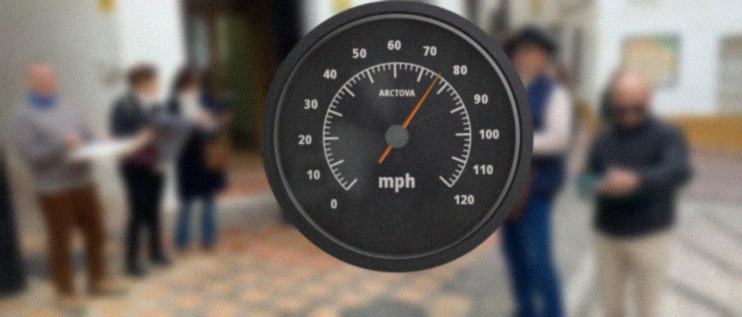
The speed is value=76 unit=mph
